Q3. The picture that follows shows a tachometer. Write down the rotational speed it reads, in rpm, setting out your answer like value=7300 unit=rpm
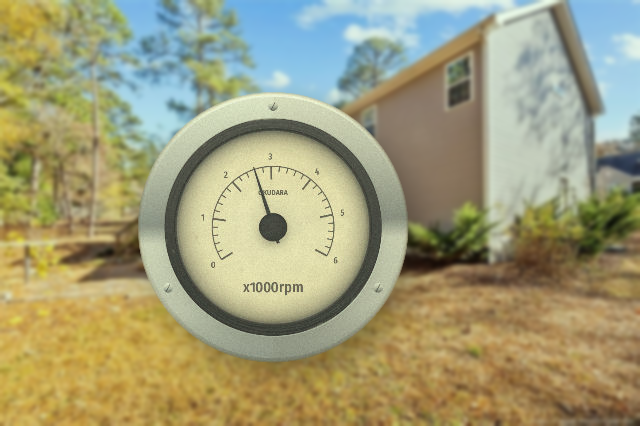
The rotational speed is value=2600 unit=rpm
